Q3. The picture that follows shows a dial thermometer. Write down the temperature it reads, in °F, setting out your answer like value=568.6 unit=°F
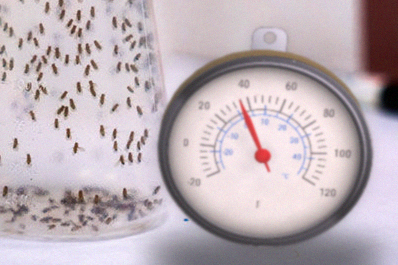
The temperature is value=36 unit=°F
